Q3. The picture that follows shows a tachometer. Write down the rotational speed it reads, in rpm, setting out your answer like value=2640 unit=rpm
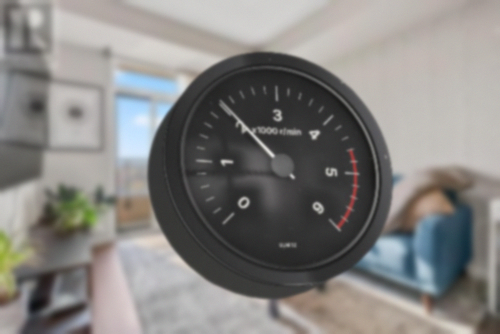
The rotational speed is value=2000 unit=rpm
